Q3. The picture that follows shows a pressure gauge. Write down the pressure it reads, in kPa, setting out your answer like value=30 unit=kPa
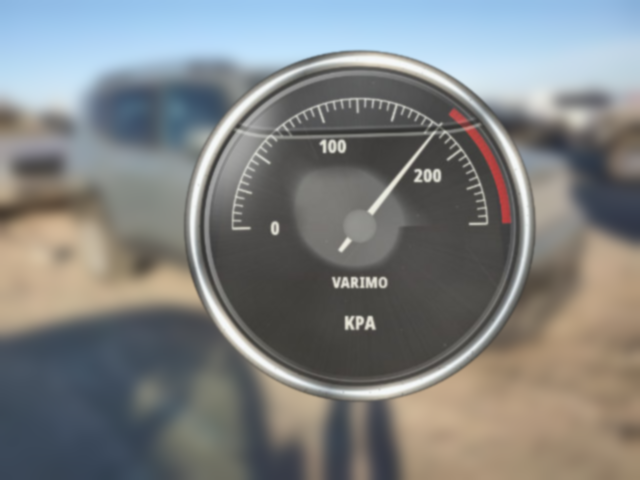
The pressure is value=180 unit=kPa
